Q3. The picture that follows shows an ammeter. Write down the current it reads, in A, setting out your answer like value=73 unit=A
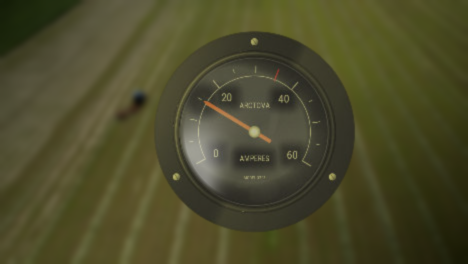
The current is value=15 unit=A
